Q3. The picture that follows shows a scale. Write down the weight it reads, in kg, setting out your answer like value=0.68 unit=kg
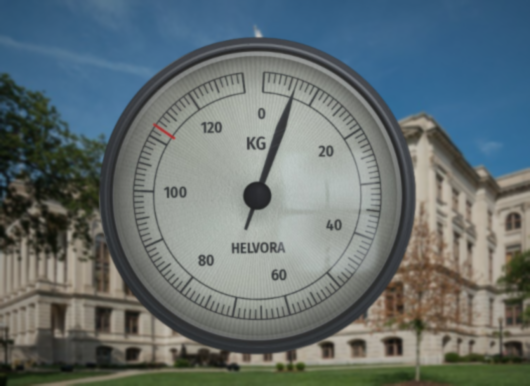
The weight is value=6 unit=kg
